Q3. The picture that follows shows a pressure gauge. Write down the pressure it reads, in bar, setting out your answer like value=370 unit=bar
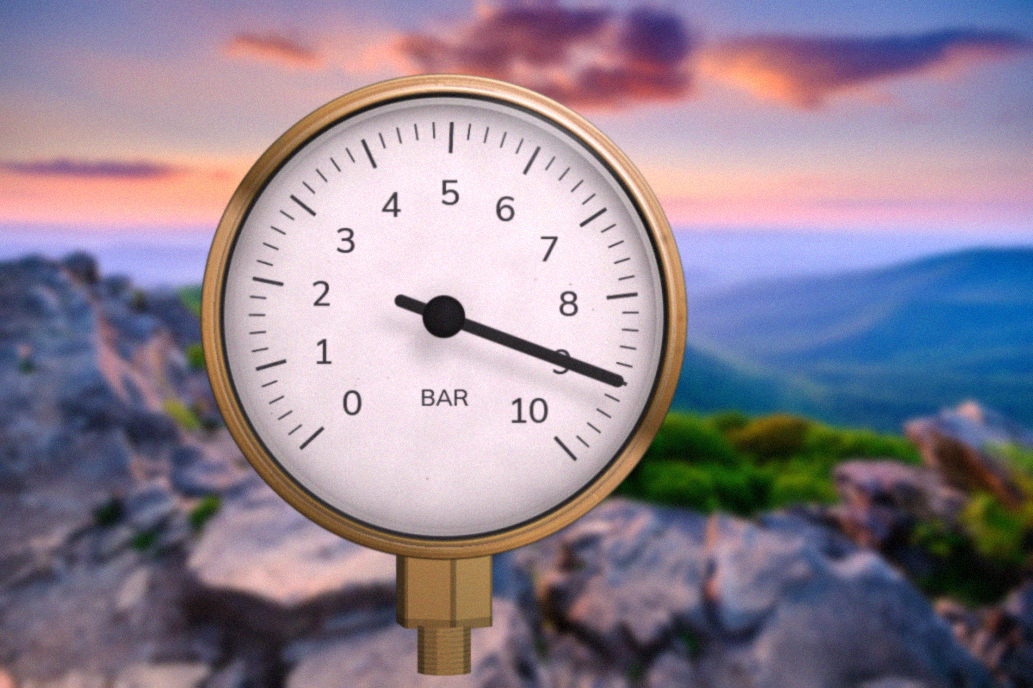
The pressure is value=9 unit=bar
